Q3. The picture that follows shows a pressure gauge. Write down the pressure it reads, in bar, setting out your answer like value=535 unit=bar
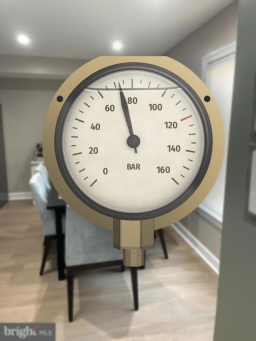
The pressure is value=72.5 unit=bar
